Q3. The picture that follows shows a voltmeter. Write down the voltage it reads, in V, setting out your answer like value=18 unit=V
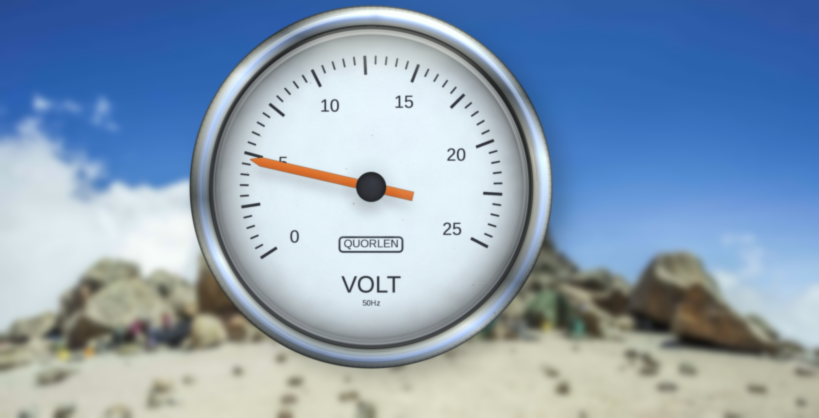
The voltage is value=4.75 unit=V
